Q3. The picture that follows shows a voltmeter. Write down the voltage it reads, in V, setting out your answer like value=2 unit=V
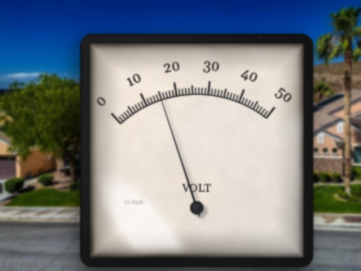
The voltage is value=15 unit=V
